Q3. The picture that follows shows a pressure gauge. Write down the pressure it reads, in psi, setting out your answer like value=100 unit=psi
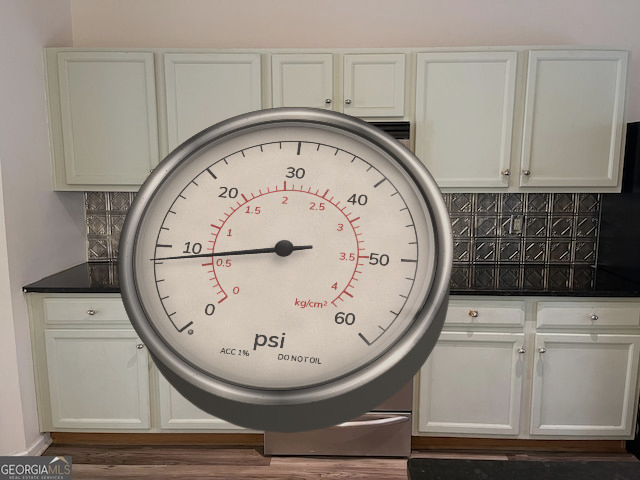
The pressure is value=8 unit=psi
